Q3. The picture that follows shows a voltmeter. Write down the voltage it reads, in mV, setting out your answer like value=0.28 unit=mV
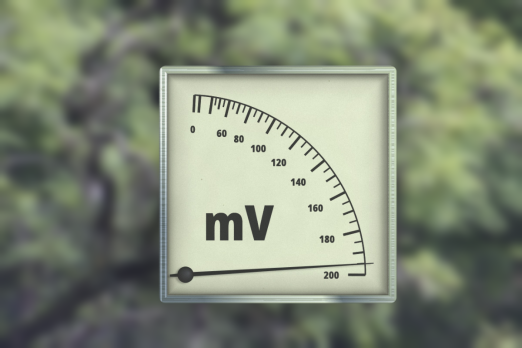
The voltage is value=195 unit=mV
